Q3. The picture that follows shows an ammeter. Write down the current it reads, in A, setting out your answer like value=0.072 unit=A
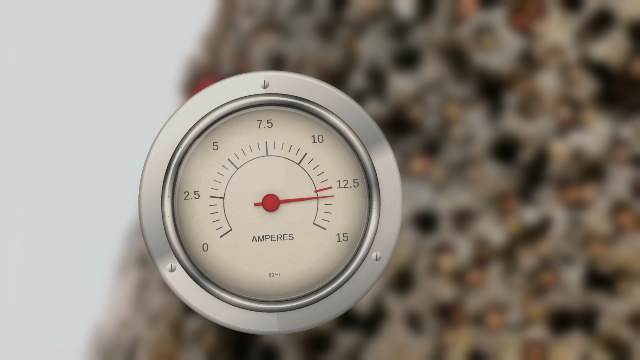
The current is value=13 unit=A
